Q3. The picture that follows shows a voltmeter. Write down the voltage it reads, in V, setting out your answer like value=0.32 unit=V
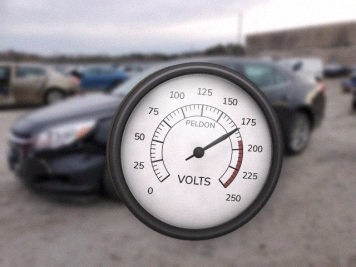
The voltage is value=175 unit=V
